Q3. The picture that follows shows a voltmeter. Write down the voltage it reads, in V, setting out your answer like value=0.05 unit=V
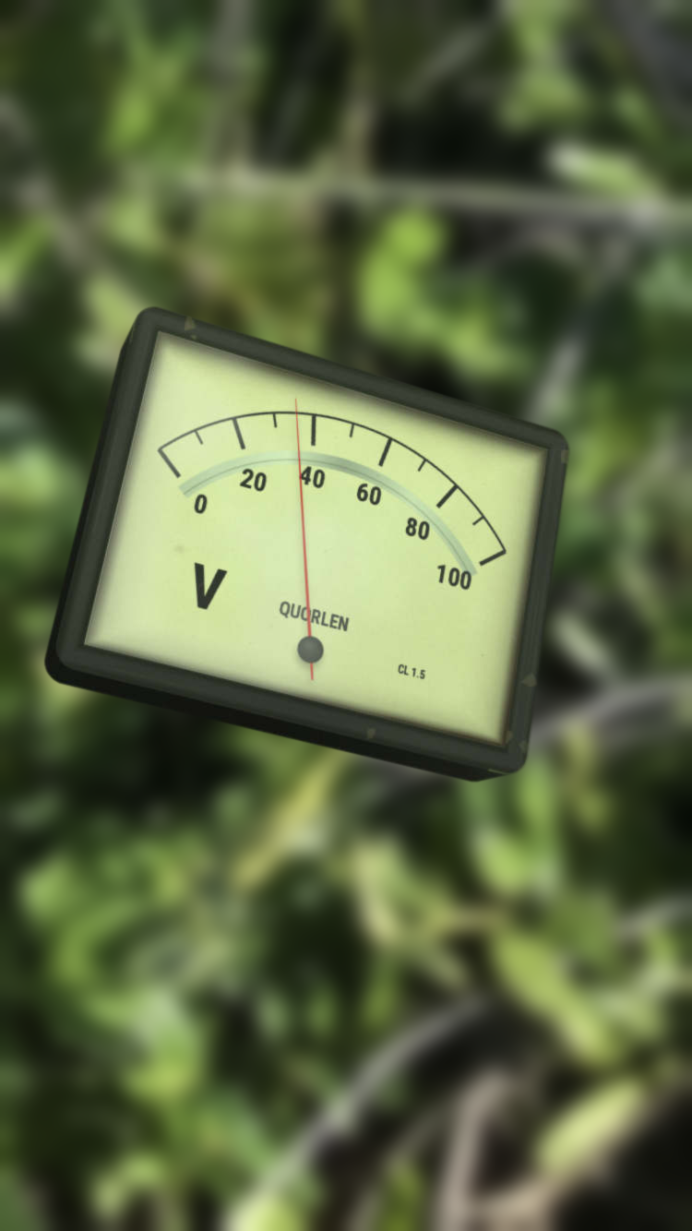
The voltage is value=35 unit=V
